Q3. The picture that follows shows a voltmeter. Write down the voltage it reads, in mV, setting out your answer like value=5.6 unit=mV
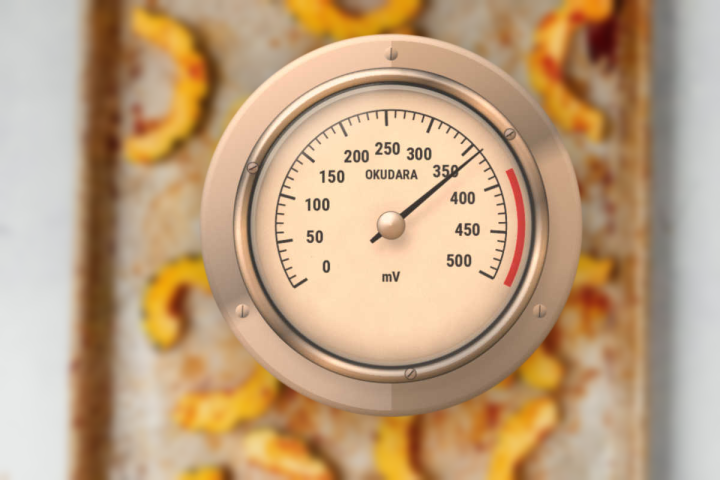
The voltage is value=360 unit=mV
